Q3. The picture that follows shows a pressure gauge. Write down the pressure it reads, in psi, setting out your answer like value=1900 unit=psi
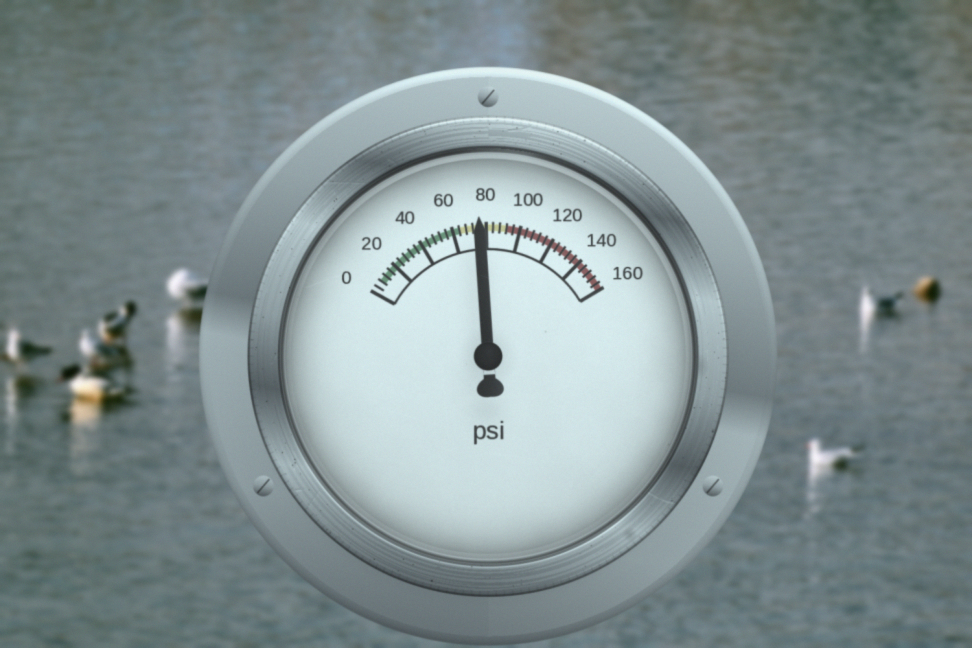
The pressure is value=76 unit=psi
